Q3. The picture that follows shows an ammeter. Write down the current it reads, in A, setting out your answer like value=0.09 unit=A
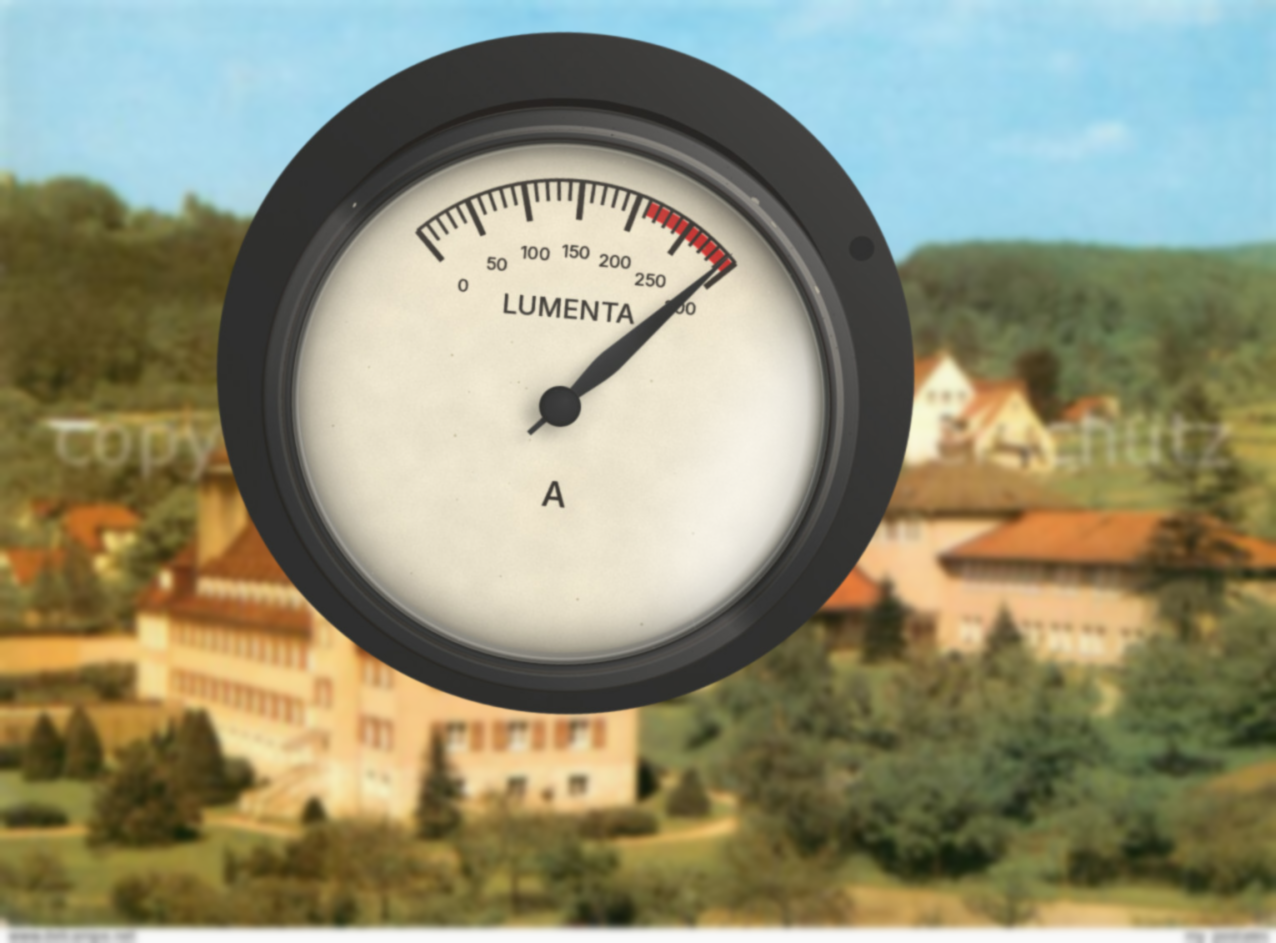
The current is value=290 unit=A
